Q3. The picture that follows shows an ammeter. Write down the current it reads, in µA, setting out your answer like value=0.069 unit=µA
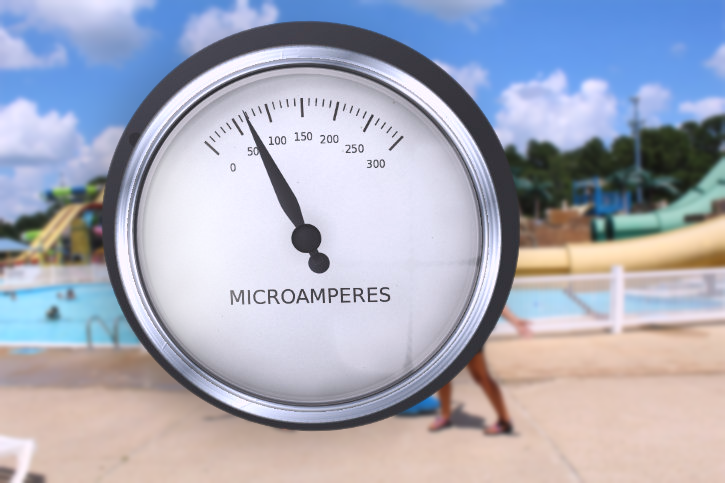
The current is value=70 unit=µA
